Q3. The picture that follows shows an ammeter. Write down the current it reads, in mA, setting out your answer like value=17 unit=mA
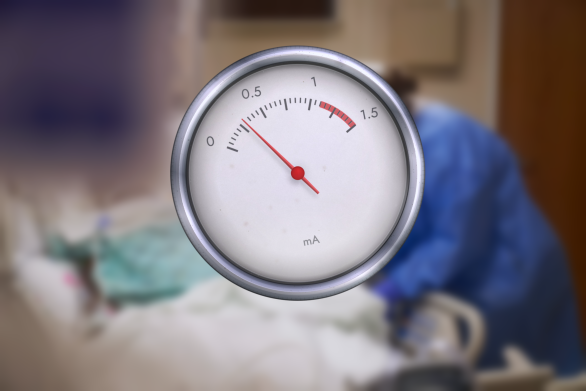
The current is value=0.3 unit=mA
